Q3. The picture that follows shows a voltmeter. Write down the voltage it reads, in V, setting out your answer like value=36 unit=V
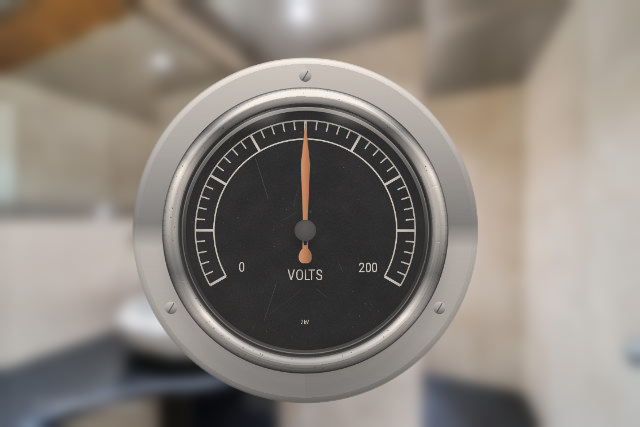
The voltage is value=100 unit=V
